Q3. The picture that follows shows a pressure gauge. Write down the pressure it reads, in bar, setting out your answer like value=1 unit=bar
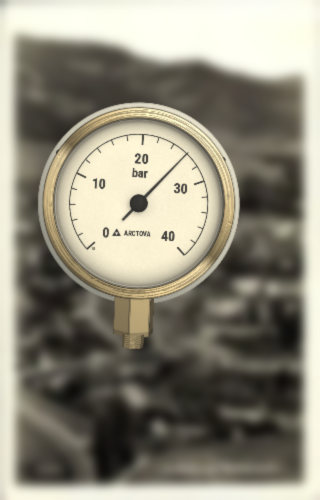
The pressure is value=26 unit=bar
